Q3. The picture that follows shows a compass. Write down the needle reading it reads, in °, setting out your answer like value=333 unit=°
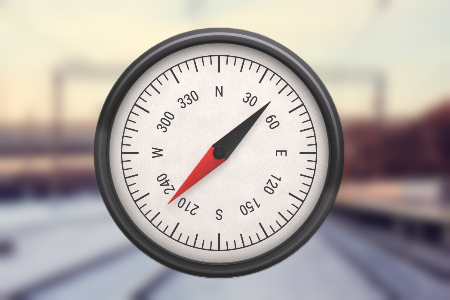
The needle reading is value=225 unit=°
